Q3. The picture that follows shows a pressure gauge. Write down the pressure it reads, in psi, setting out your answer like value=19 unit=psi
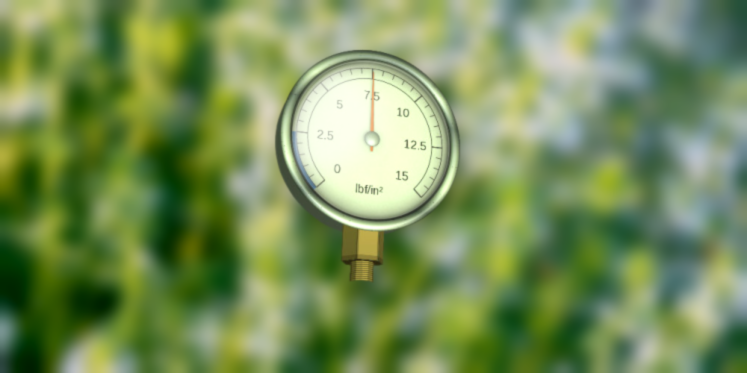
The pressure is value=7.5 unit=psi
